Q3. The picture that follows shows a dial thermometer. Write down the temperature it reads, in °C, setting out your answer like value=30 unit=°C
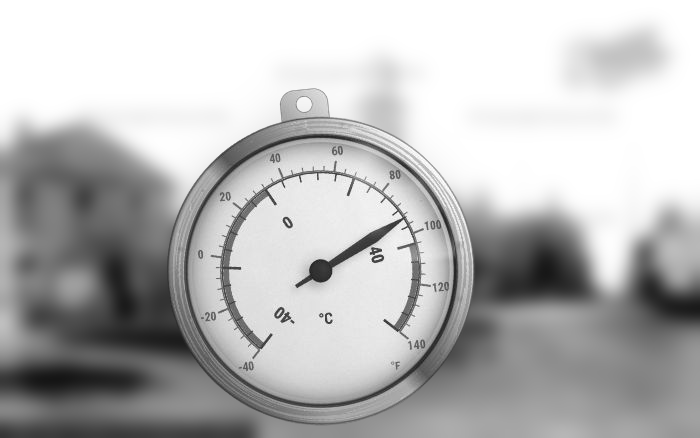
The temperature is value=34 unit=°C
